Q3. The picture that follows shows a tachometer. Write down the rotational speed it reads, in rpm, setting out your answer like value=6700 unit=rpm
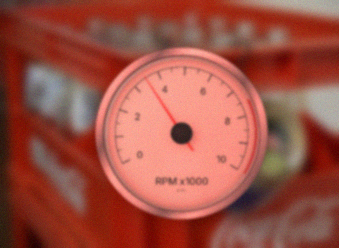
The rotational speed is value=3500 unit=rpm
